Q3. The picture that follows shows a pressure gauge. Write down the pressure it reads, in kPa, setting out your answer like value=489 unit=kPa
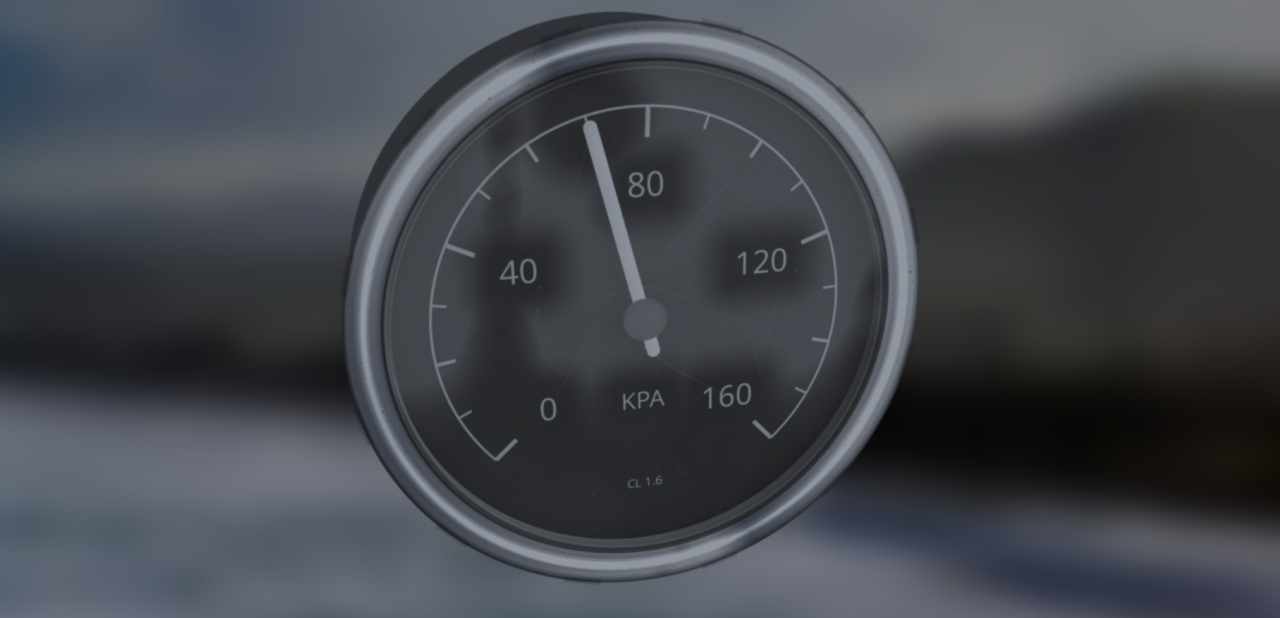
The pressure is value=70 unit=kPa
